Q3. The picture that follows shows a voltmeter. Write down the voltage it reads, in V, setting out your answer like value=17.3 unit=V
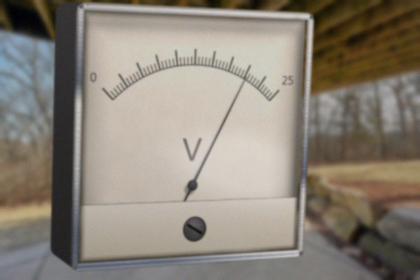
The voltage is value=20 unit=V
